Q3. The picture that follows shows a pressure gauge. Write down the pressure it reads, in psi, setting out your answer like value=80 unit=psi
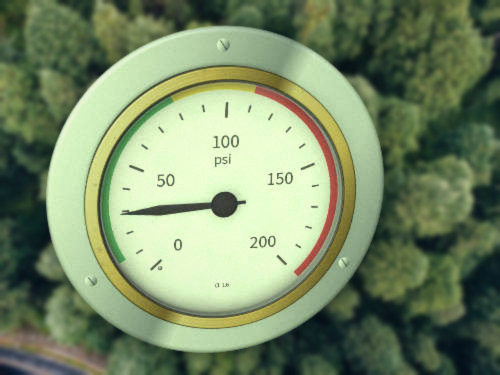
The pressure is value=30 unit=psi
